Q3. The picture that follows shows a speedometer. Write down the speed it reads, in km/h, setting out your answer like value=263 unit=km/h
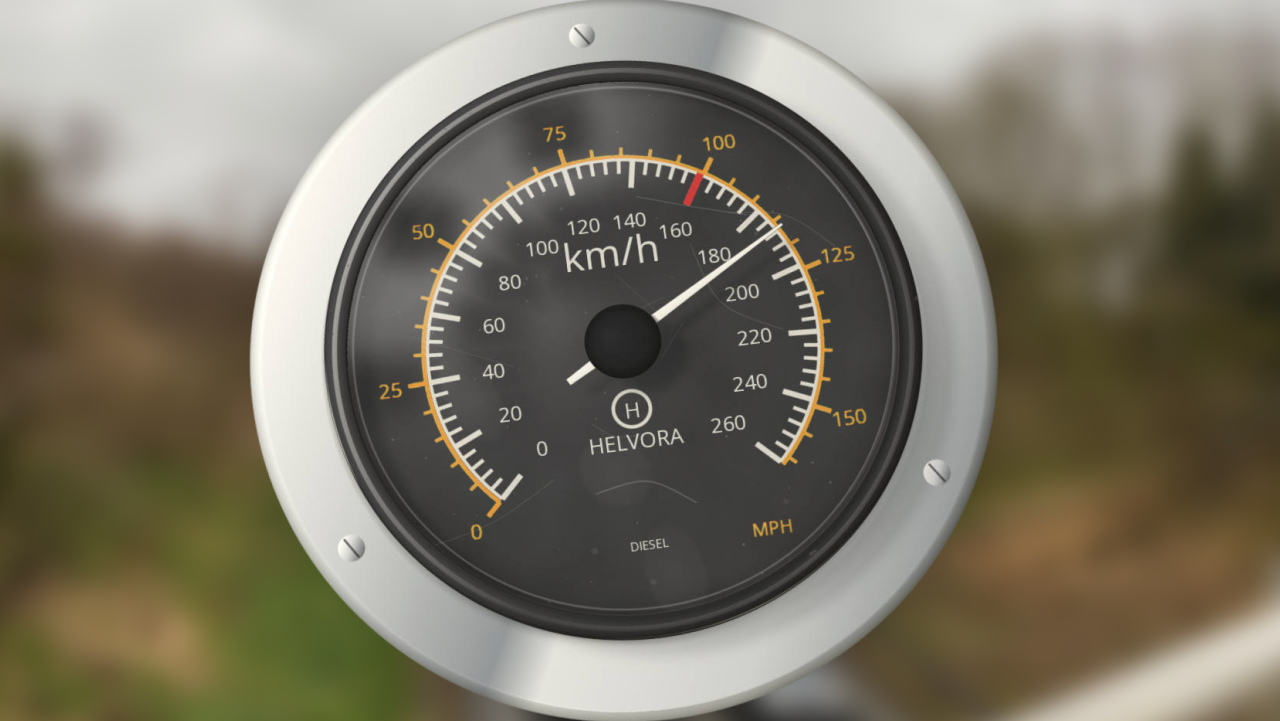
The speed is value=188 unit=km/h
